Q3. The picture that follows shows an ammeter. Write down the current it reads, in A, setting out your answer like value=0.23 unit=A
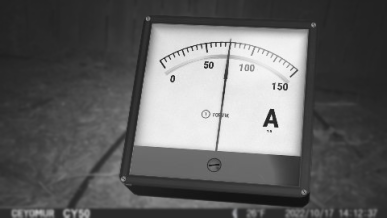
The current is value=75 unit=A
